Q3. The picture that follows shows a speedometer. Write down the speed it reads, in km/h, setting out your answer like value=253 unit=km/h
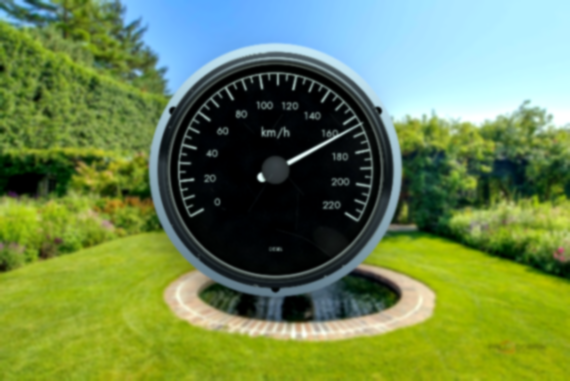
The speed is value=165 unit=km/h
